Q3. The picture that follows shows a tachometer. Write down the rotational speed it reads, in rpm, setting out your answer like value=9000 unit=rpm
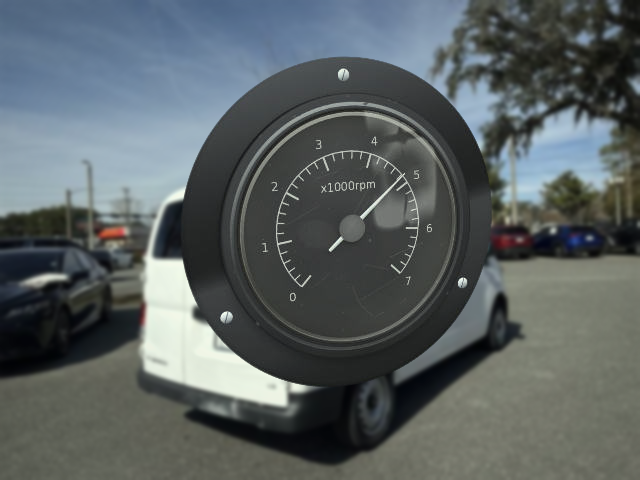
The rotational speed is value=4800 unit=rpm
